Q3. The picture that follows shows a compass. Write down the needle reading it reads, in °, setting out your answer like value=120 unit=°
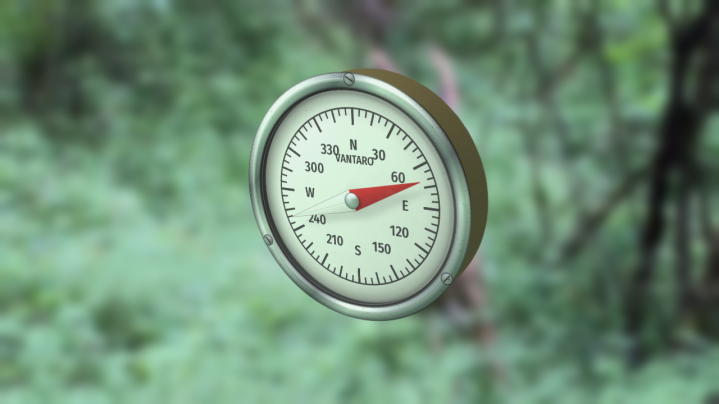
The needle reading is value=70 unit=°
